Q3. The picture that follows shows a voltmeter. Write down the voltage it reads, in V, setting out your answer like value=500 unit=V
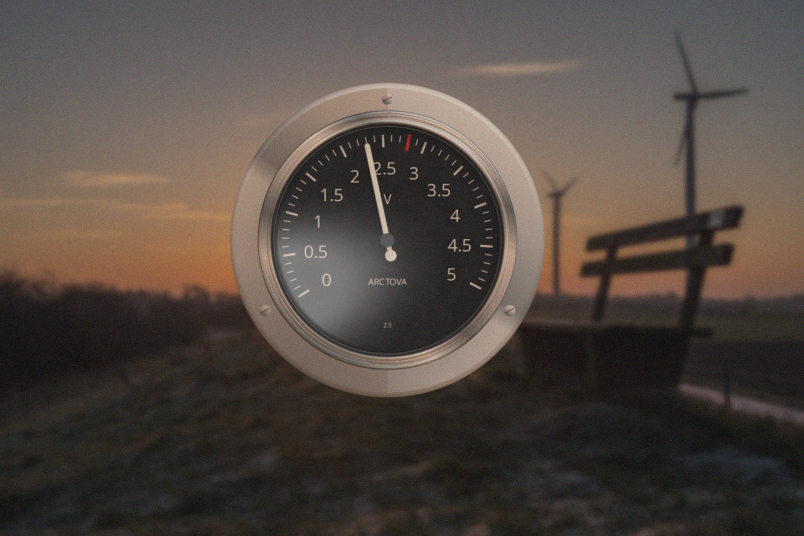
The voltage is value=2.3 unit=V
